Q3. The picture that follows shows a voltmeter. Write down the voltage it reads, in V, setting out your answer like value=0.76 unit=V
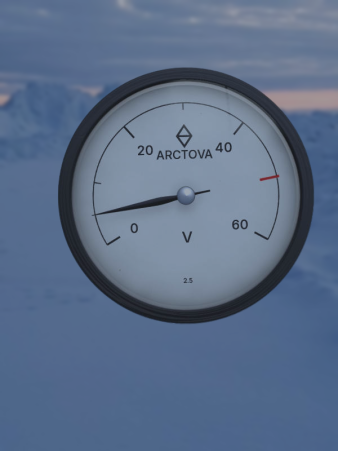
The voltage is value=5 unit=V
